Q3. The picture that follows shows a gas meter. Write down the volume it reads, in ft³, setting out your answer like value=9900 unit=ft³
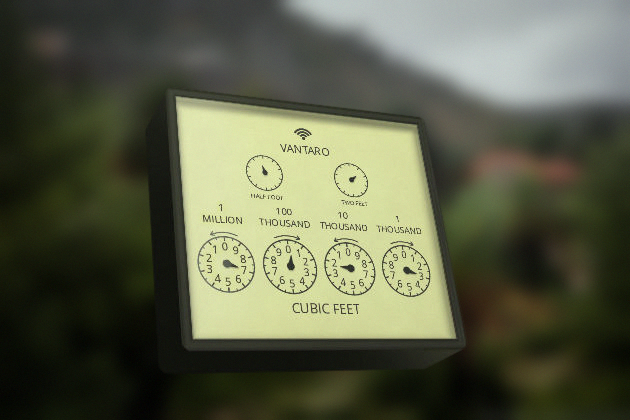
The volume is value=702300 unit=ft³
